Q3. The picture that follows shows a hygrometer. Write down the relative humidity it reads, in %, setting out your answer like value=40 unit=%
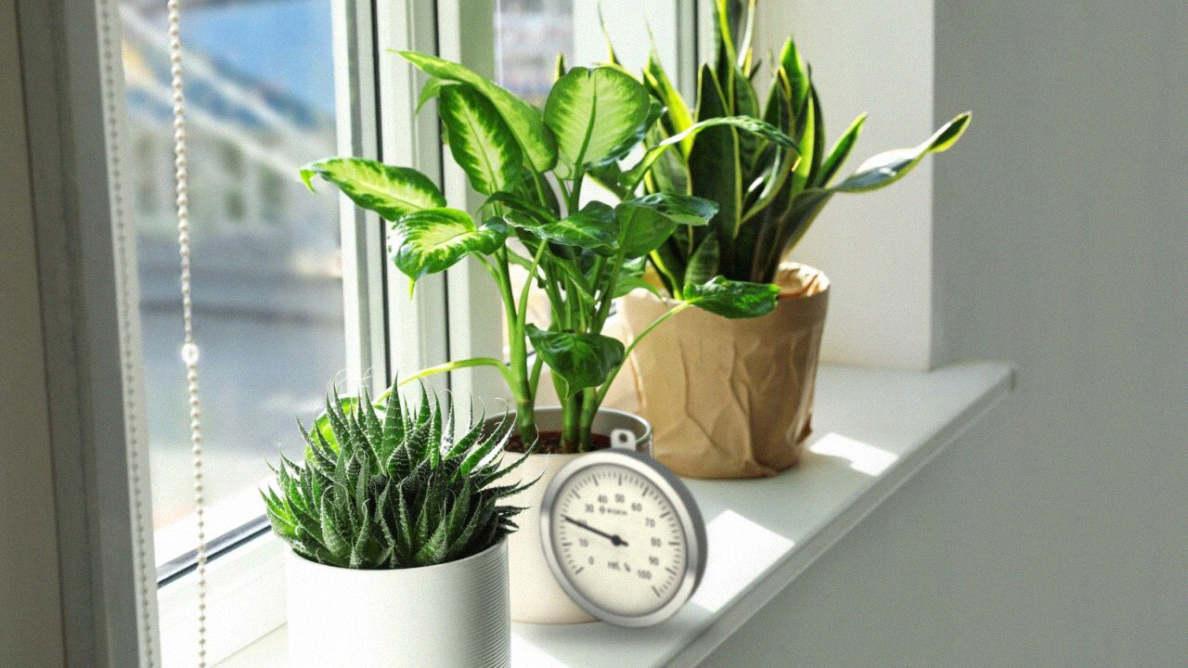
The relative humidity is value=20 unit=%
